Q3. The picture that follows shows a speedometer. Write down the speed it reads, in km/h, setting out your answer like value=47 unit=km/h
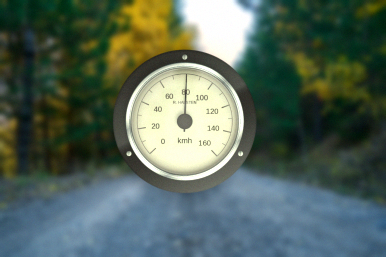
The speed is value=80 unit=km/h
